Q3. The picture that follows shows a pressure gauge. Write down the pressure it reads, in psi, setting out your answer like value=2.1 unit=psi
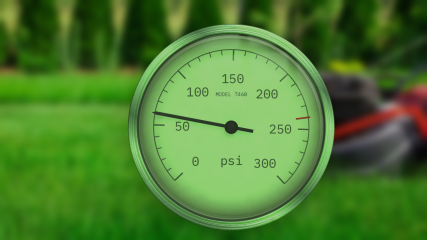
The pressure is value=60 unit=psi
